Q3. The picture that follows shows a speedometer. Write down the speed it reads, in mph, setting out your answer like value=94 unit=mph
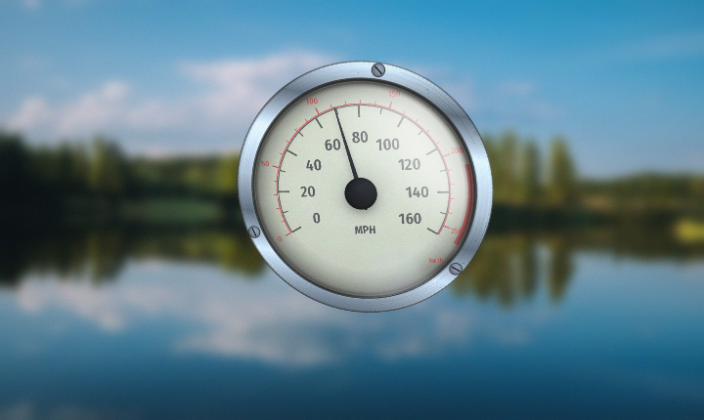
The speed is value=70 unit=mph
